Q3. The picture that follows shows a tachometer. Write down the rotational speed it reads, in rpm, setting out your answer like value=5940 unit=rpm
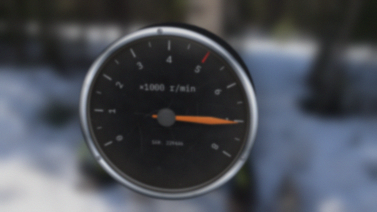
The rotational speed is value=7000 unit=rpm
